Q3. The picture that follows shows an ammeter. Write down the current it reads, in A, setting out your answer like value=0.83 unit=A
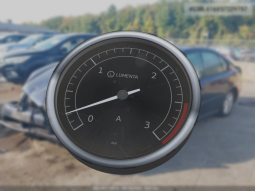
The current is value=0.2 unit=A
